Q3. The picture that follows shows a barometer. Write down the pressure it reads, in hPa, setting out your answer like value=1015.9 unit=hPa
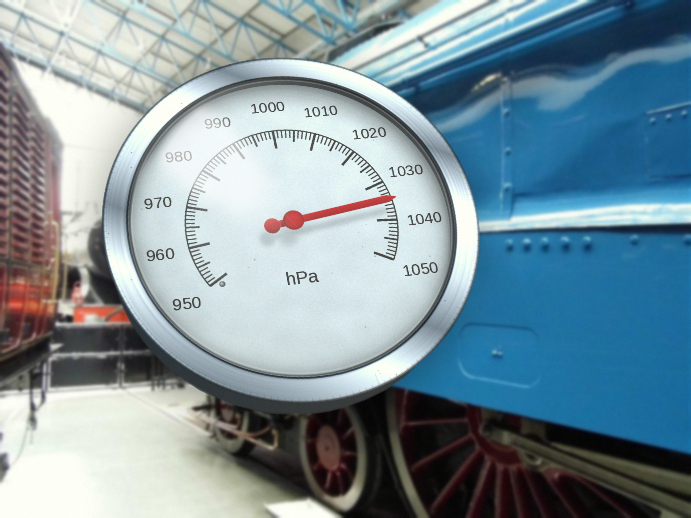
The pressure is value=1035 unit=hPa
